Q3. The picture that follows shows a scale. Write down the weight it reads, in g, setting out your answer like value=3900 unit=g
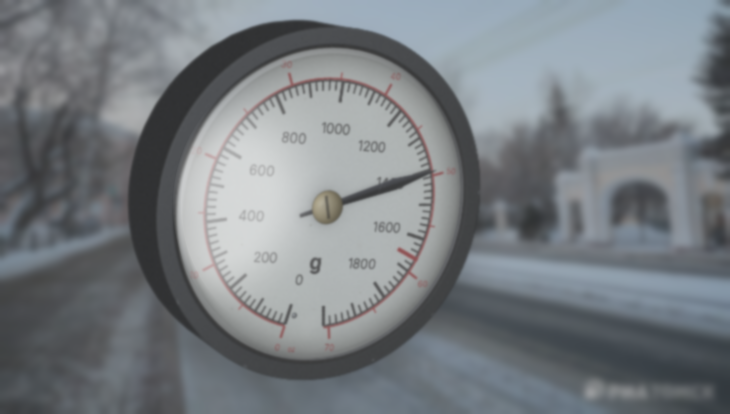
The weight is value=1400 unit=g
